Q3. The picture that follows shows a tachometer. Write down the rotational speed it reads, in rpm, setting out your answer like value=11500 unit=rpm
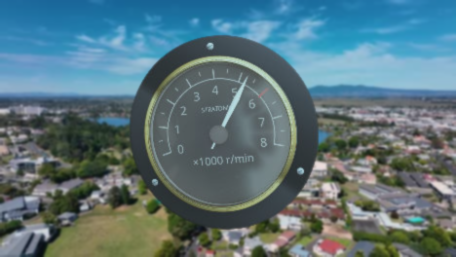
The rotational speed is value=5250 unit=rpm
